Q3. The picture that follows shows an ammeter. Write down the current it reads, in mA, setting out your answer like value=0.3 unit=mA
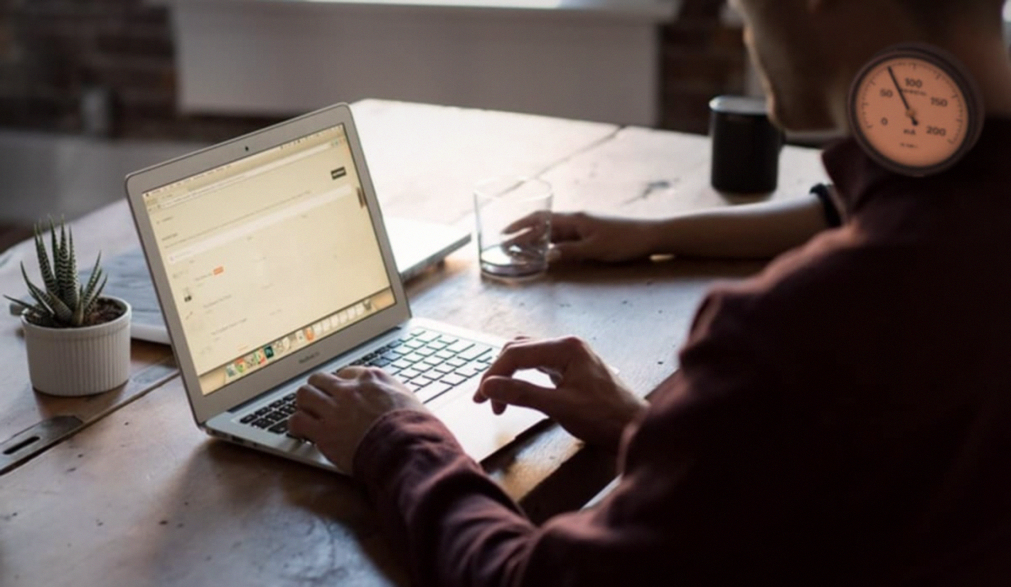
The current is value=75 unit=mA
